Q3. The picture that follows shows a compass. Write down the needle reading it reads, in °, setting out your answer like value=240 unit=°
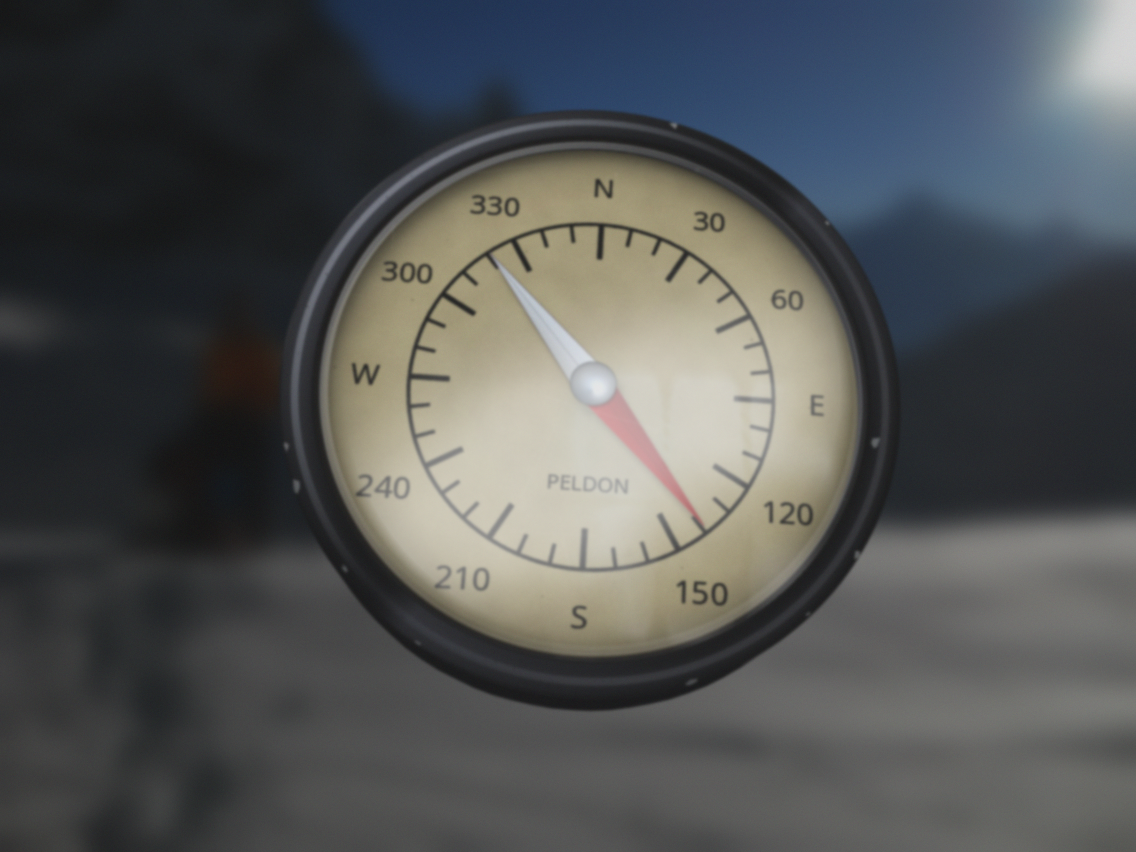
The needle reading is value=140 unit=°
